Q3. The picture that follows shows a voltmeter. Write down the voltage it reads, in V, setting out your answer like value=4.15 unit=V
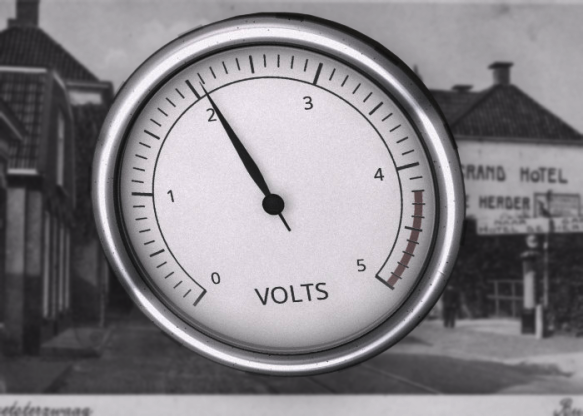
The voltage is value=2.1 unit=V
